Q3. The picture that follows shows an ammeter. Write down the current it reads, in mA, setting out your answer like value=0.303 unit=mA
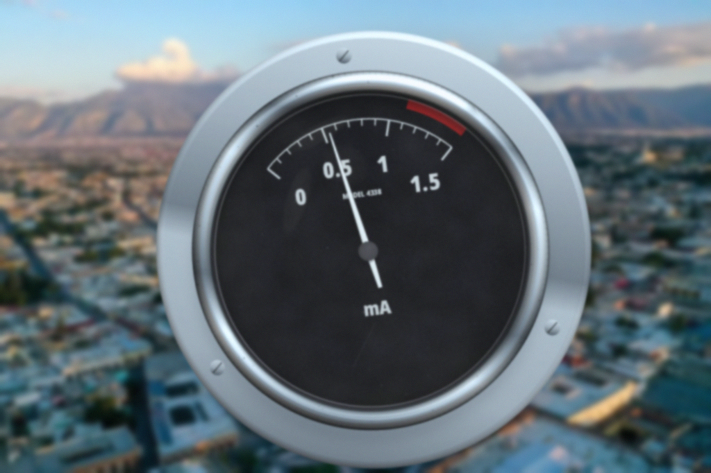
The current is value=0.55 unit=mA
